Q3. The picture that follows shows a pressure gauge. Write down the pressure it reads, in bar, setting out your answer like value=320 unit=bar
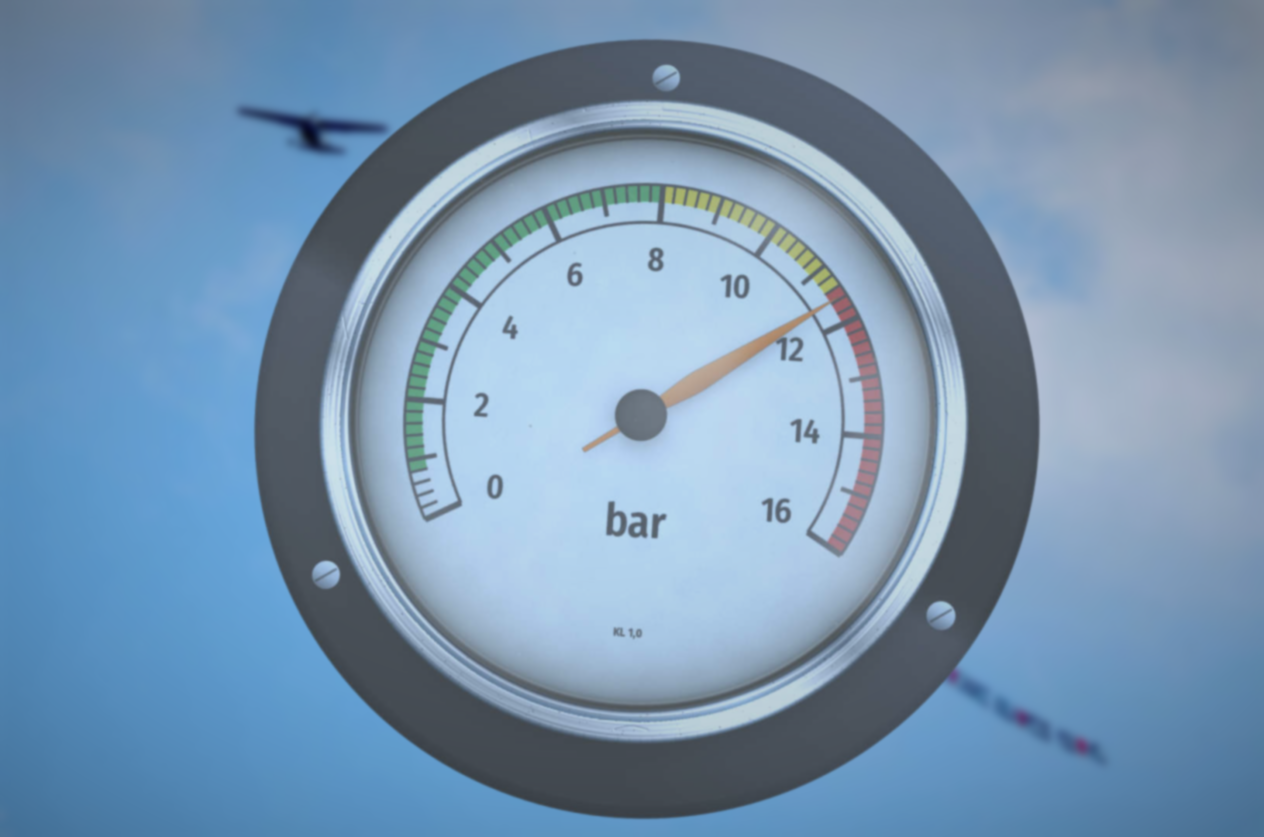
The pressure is value=11.6 unit=bar
